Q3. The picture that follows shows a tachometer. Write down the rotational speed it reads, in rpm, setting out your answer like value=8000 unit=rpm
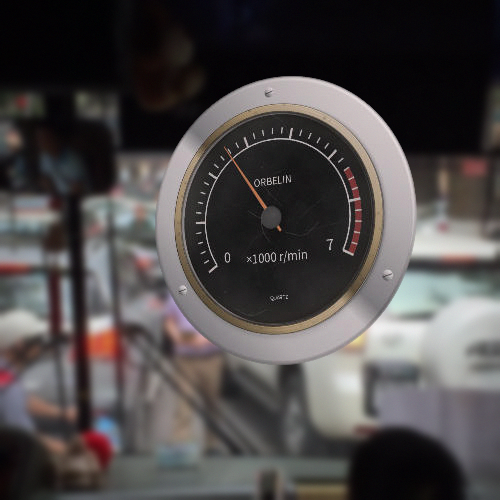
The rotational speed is value=2600 unit=rpm
